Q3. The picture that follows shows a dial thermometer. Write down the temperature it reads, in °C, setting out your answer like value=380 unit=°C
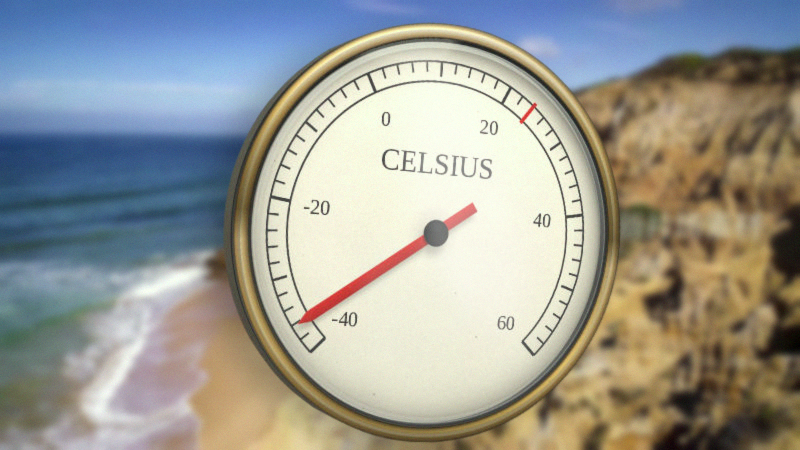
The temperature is value=-36 unit=°C
